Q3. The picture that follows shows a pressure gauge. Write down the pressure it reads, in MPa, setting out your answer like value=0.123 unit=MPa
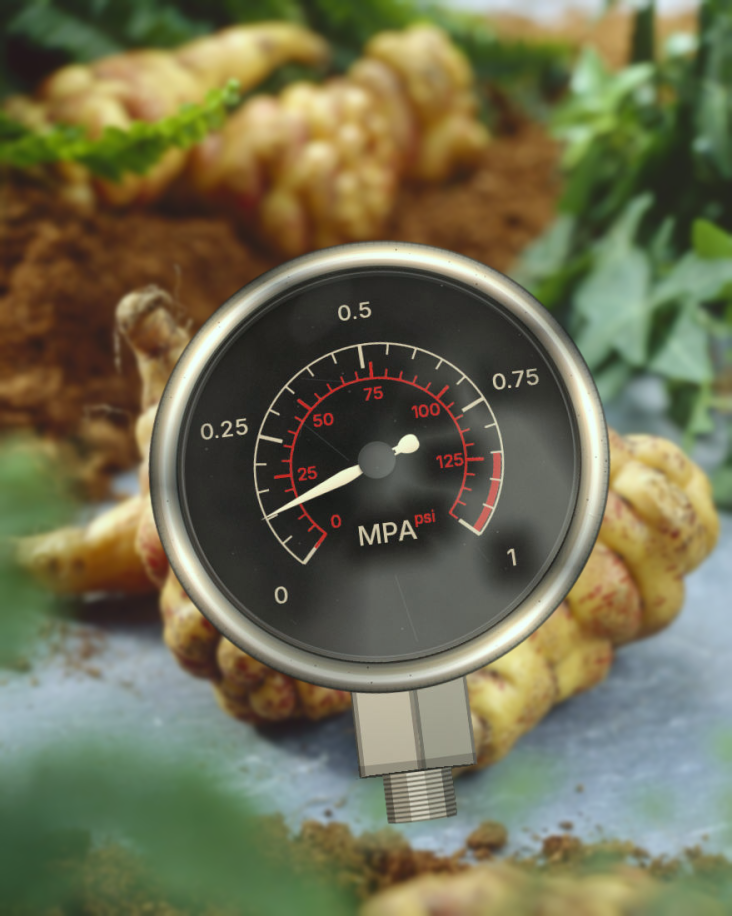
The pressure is value=0.1 unit=MPa
